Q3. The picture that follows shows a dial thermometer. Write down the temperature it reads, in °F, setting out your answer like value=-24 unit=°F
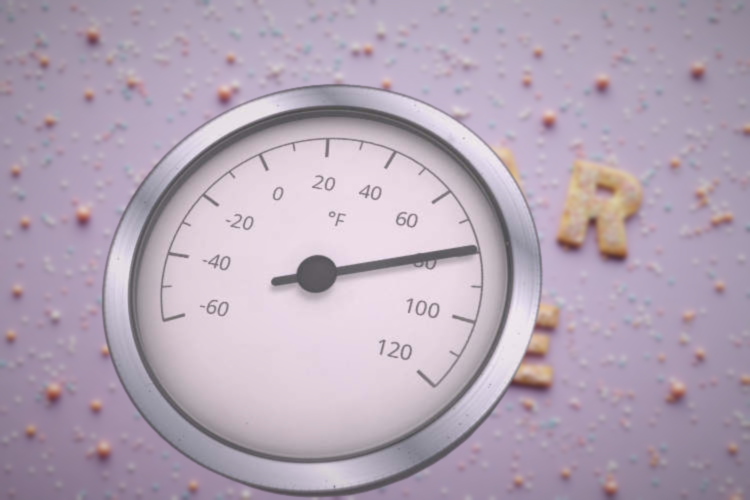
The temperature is value=80 unit=°F
